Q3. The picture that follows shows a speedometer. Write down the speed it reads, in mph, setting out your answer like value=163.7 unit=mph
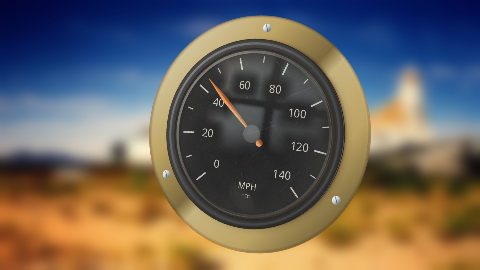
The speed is value=45 unit=mph
